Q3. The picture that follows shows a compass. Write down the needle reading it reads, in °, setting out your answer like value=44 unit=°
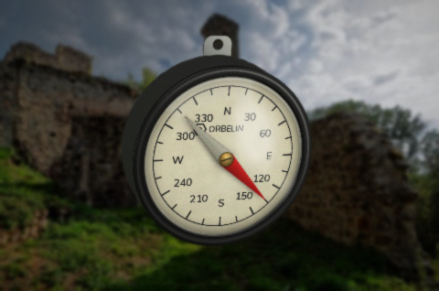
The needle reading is value=135 unit=°
